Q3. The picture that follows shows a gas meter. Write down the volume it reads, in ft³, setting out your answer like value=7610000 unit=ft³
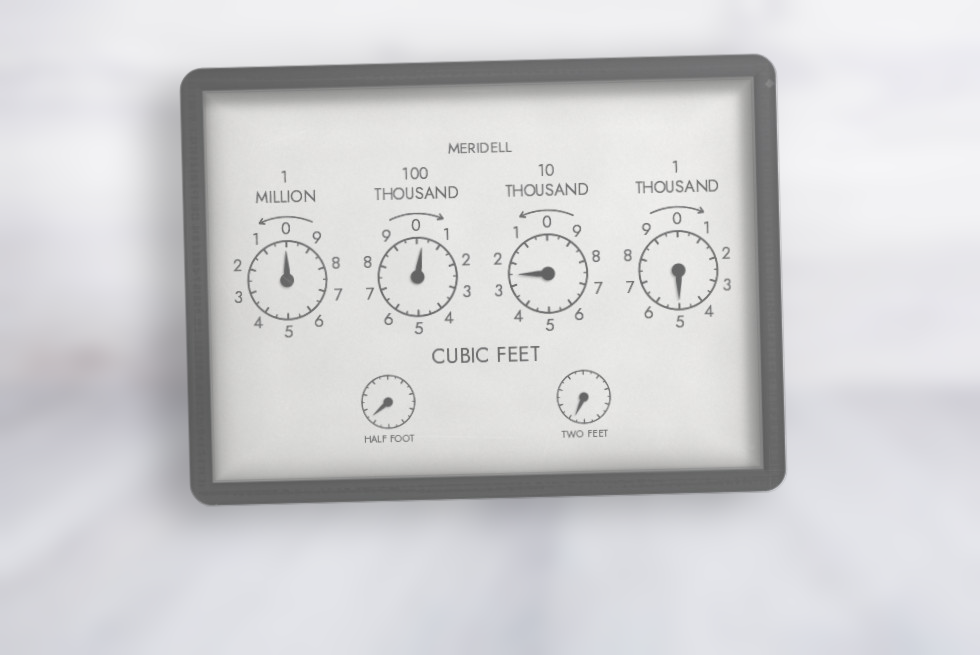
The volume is value=2500 unit=ft³
